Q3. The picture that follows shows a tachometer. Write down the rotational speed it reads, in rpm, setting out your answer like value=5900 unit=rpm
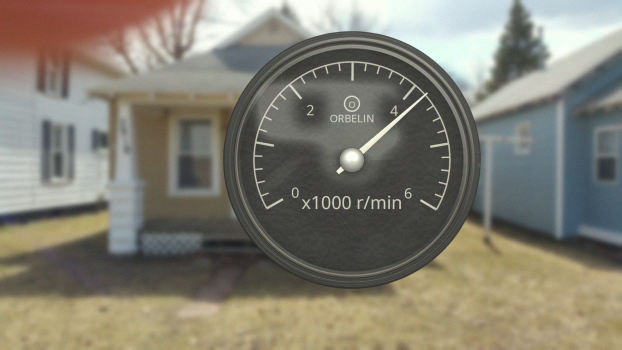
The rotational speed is value=4200 unit=rpm
